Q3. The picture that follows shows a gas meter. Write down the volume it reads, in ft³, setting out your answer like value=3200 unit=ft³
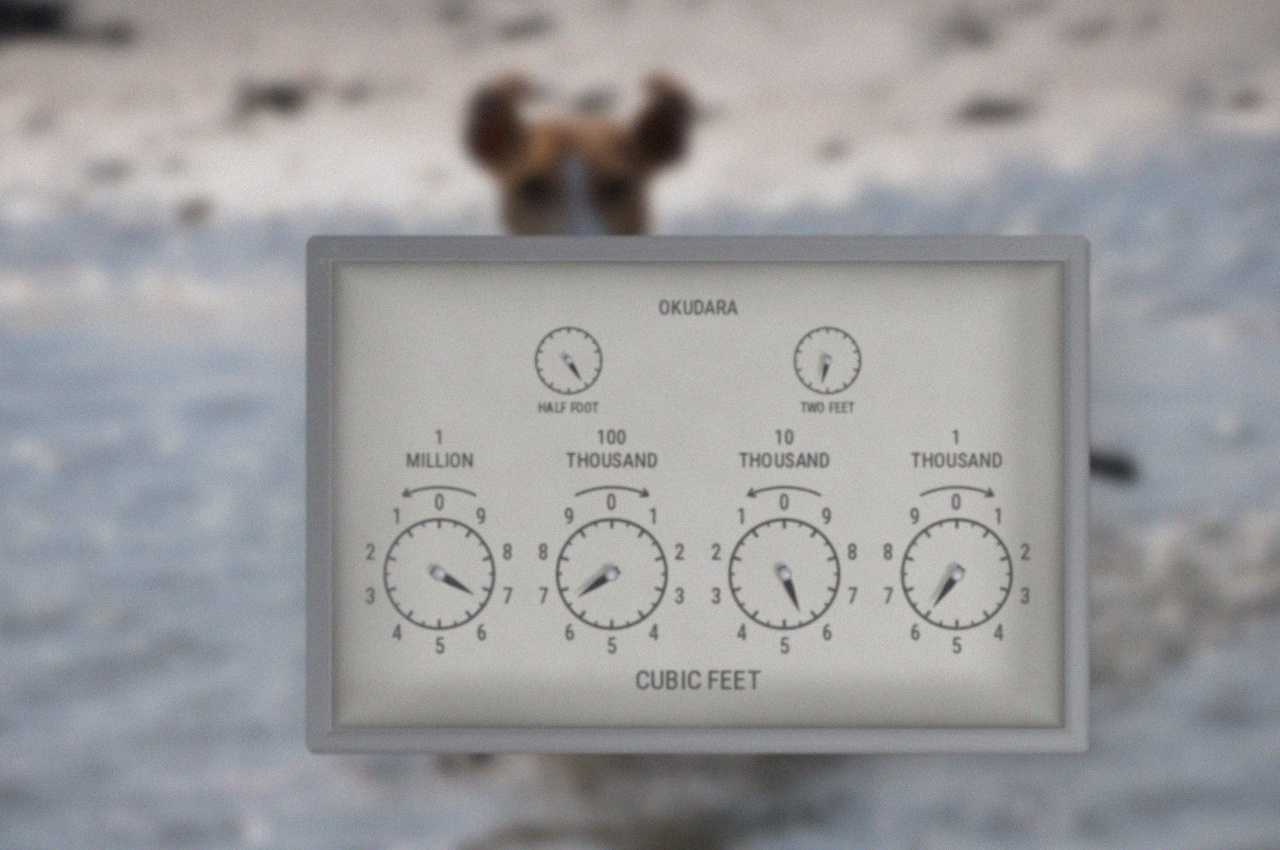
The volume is value=665600 unit=ft³
